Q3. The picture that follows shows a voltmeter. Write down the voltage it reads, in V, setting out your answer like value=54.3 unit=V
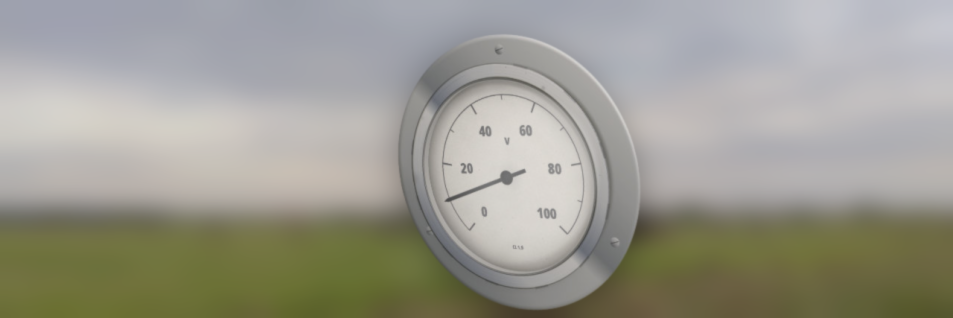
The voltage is value=10 unit=V
